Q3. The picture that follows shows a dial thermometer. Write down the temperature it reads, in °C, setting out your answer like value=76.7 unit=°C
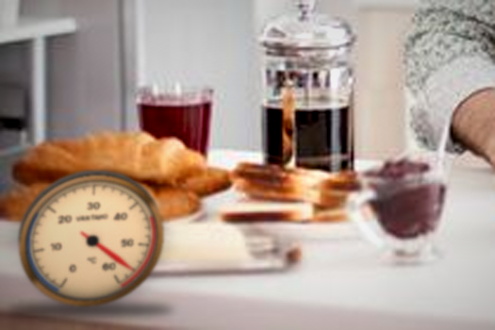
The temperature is value=56 unit=°C
